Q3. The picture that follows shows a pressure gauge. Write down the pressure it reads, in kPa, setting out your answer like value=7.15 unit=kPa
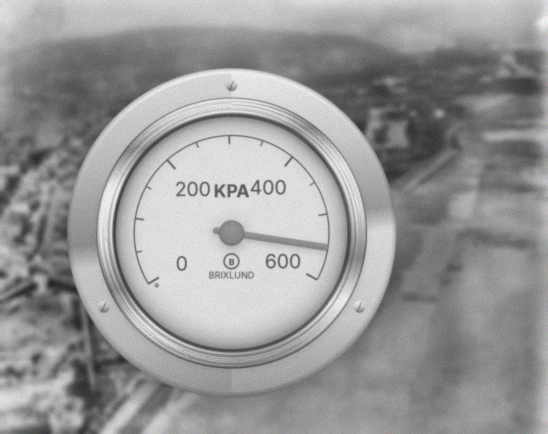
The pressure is value=550 unit=kPa
